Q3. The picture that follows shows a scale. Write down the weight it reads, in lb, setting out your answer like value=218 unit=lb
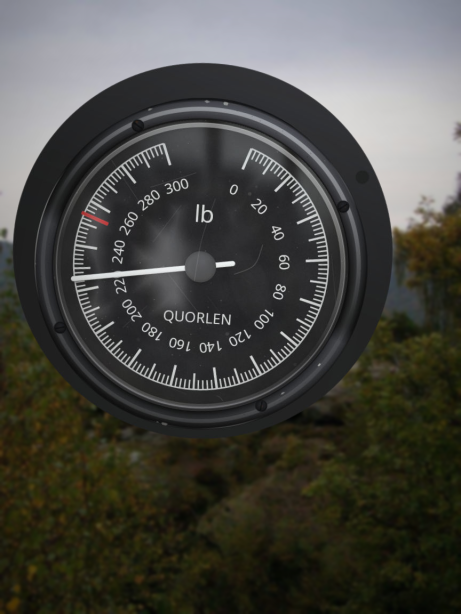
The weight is value=226 unit=lb
